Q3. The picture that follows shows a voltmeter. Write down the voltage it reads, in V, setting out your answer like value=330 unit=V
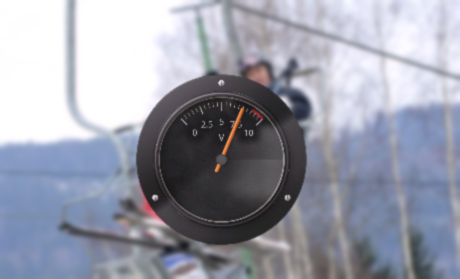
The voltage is value=7.5 unit=V
